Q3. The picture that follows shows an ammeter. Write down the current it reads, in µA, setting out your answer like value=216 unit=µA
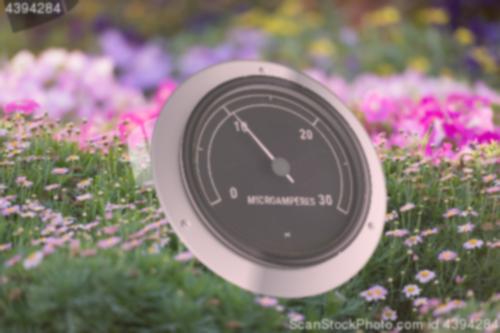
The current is value=10 unit=µA
